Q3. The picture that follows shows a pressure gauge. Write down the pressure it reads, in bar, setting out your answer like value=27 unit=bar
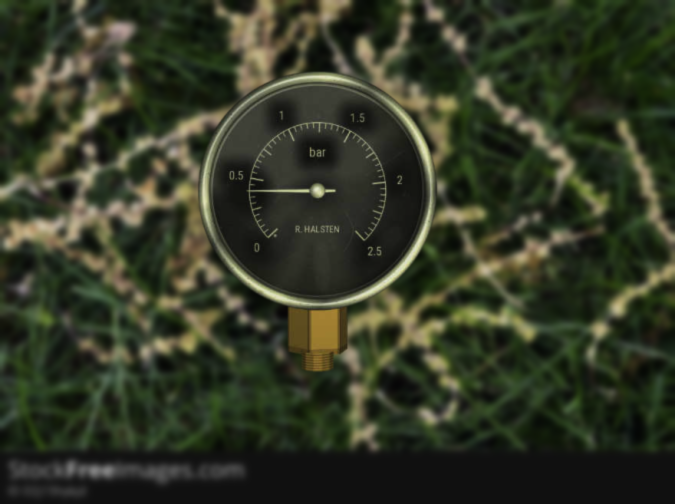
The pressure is value=0.4 unit=bar
